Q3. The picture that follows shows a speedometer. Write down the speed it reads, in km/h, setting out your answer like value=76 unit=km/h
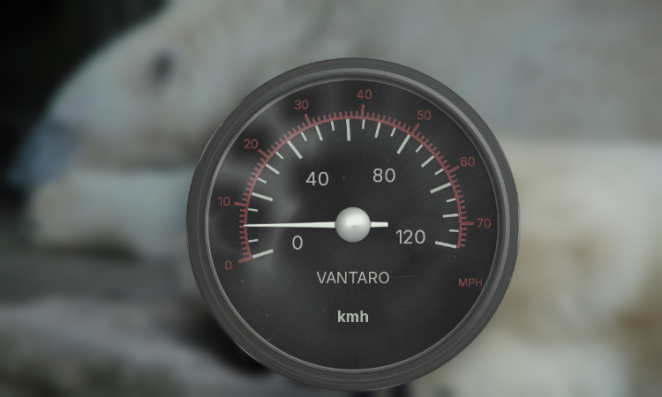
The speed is value=10 unit=km/h
